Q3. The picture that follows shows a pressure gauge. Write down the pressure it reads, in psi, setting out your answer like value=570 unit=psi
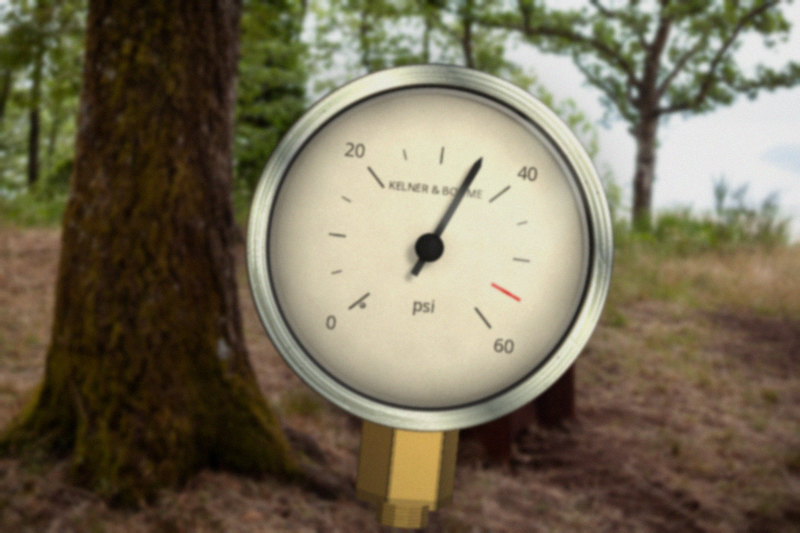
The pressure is value=35 unit=psi
